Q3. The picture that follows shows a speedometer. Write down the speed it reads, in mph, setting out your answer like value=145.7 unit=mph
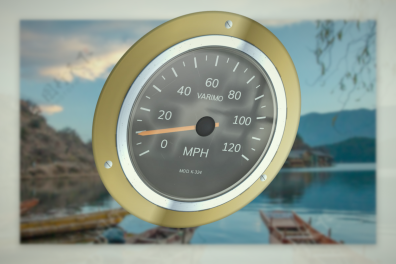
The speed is value=10 unit=mph
